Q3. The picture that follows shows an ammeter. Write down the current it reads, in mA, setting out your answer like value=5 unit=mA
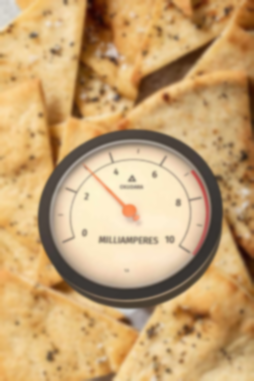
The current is value=3 unit=mA
